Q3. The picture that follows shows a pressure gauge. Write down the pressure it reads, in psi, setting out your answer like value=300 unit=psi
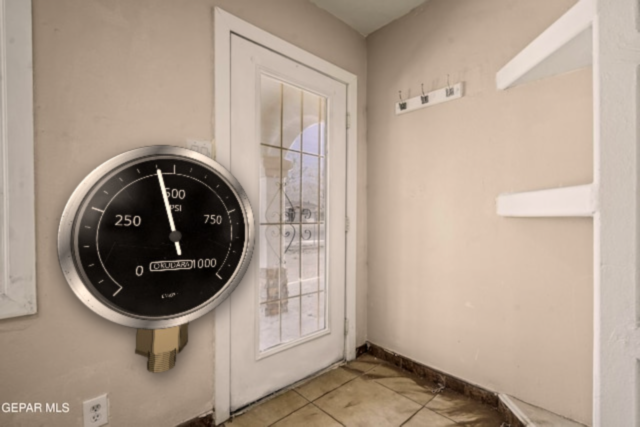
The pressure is value=450 unit=psi
